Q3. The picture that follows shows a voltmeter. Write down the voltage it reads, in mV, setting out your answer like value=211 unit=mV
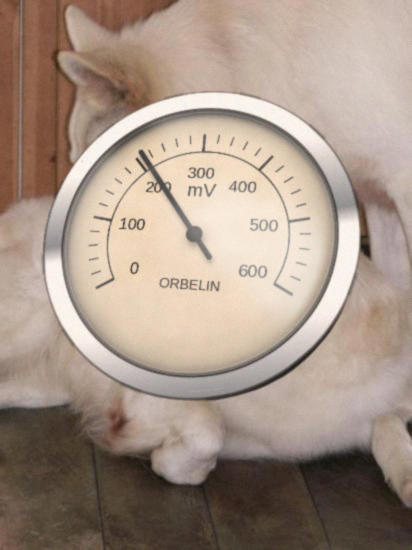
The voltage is value=210 unit=mV
